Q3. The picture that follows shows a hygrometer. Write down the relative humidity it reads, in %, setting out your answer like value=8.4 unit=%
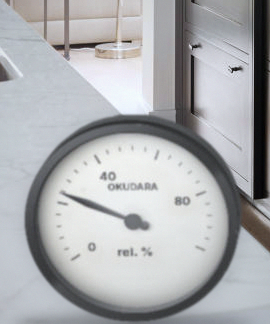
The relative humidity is value=24 unit=%
